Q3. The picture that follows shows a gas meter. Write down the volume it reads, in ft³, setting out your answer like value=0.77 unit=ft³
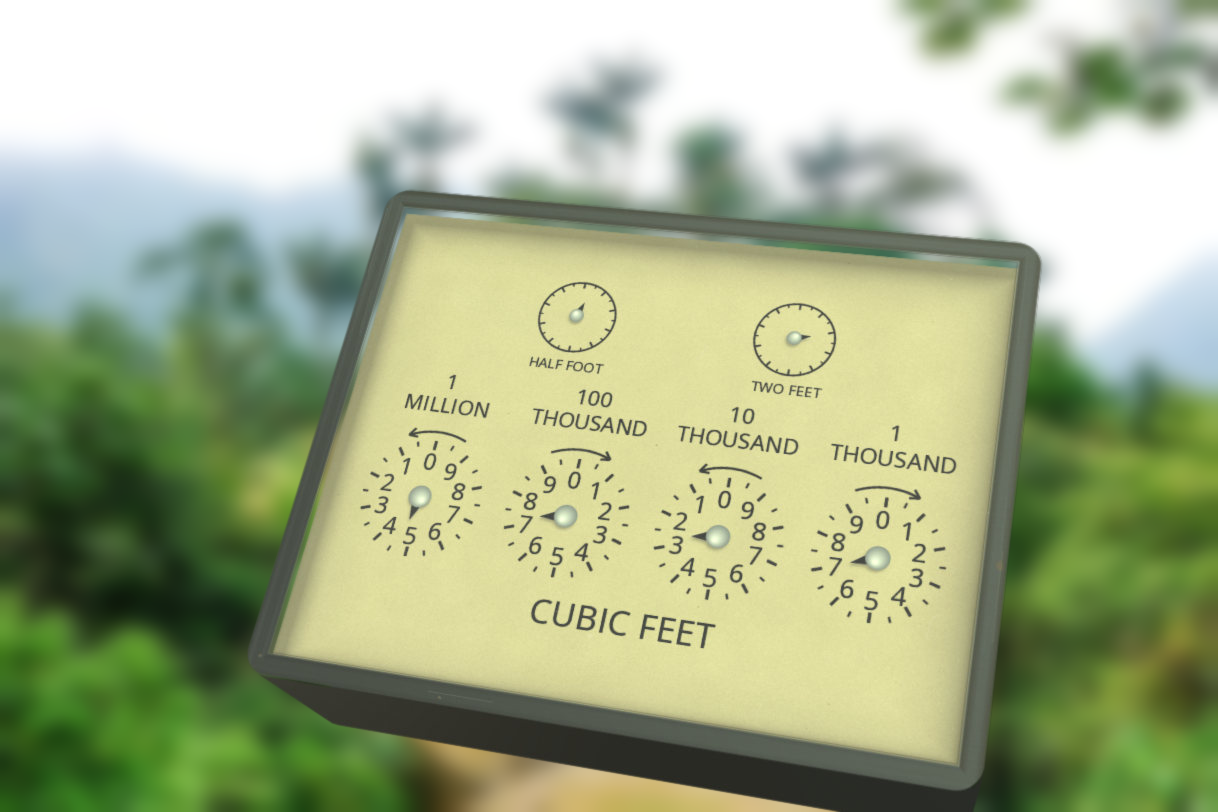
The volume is value=472700 unit=ft³
